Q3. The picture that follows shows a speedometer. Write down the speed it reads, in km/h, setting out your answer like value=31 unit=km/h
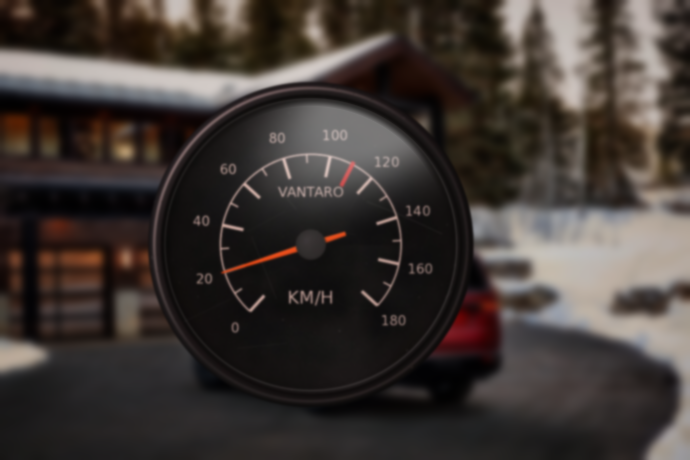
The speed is value=20 unit=km/h
